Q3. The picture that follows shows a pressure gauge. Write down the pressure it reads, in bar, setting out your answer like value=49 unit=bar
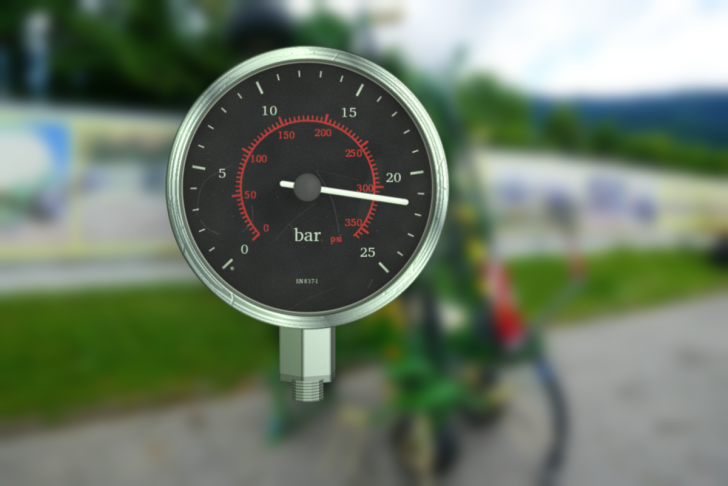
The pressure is value=21.5 unit=bar
